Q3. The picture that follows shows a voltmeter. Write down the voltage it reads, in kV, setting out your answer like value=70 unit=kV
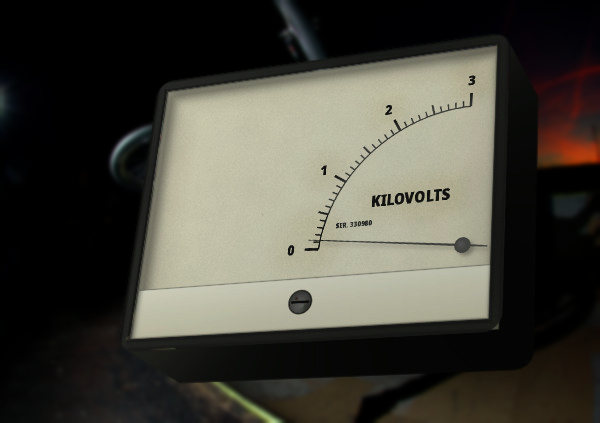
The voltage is value=0.1 unit=kV
